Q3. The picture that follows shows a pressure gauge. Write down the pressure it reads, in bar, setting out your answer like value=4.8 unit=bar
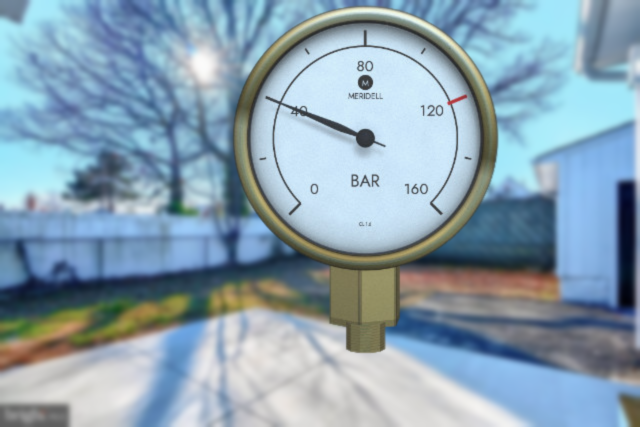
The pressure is value=40 unit=bar
